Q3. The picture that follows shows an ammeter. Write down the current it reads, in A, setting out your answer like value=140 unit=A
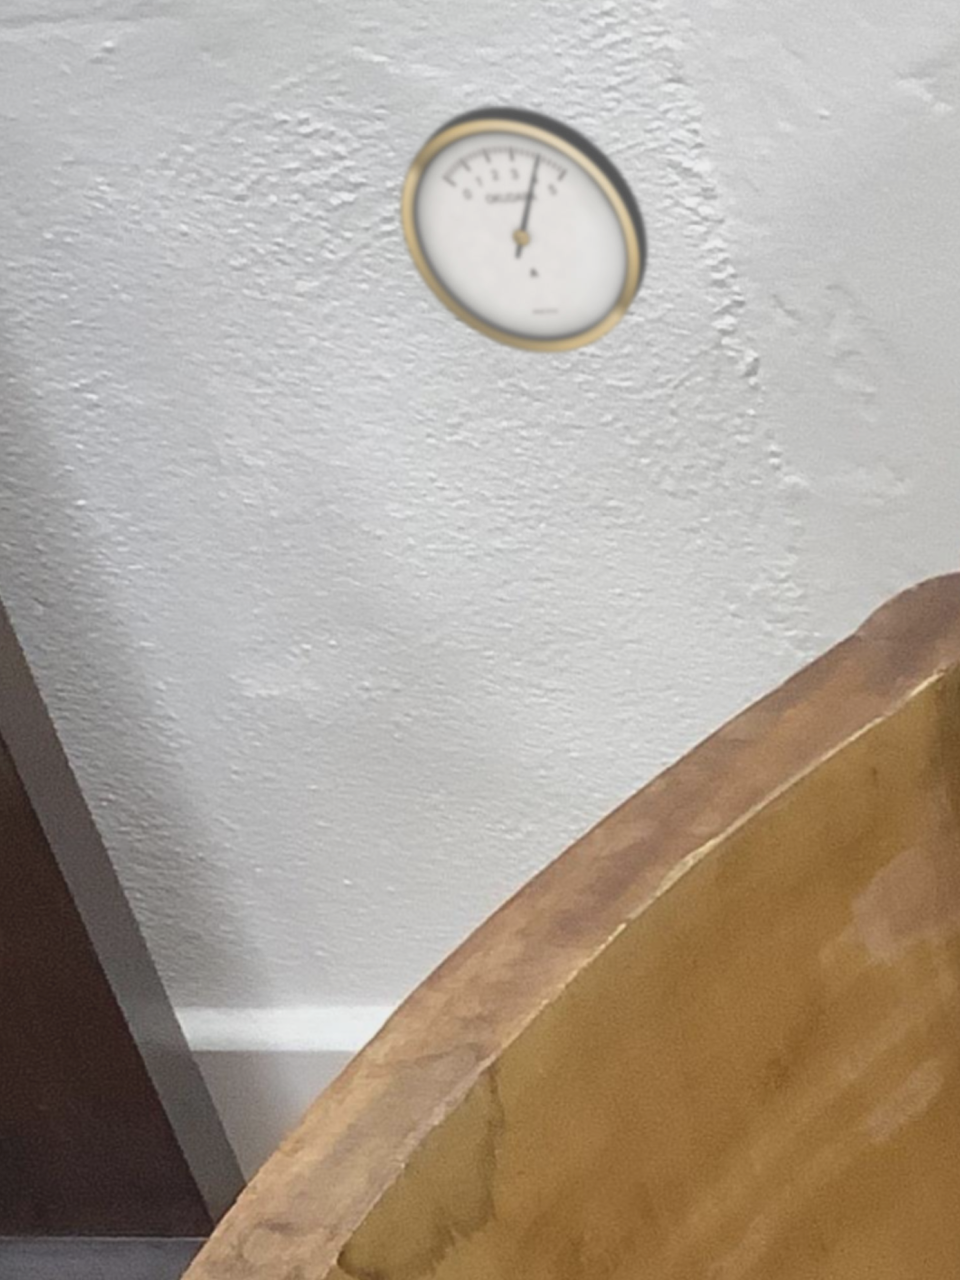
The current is value=4 unit=A
